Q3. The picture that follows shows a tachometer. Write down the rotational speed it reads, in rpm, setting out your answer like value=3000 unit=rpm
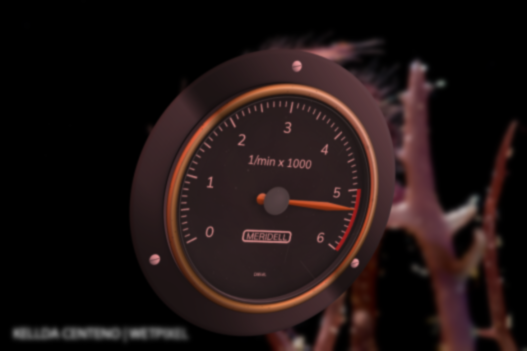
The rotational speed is value=5300 unit=rpm
